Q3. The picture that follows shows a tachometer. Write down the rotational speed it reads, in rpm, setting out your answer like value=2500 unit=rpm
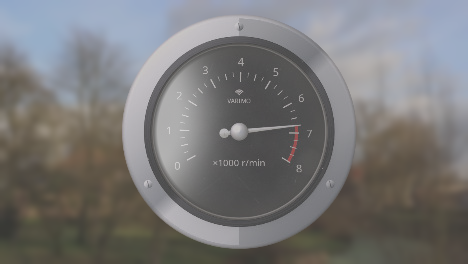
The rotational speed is value=6750 unit=rpm
